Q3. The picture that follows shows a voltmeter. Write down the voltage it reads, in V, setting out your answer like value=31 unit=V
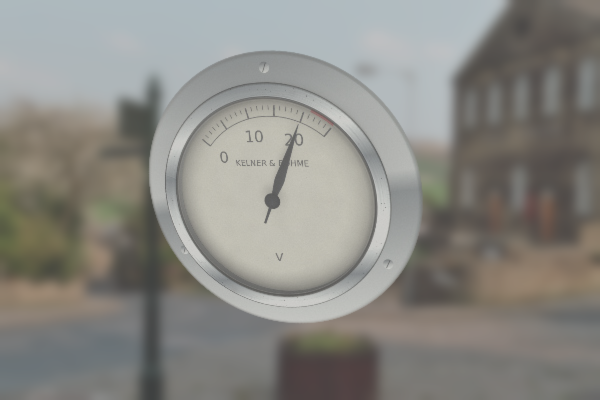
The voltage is value=20 unit=V
